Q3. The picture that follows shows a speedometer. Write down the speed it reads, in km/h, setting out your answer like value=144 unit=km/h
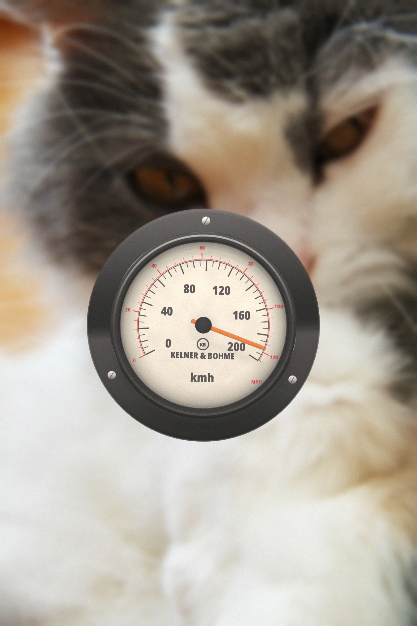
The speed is value=190 unit=km/h
